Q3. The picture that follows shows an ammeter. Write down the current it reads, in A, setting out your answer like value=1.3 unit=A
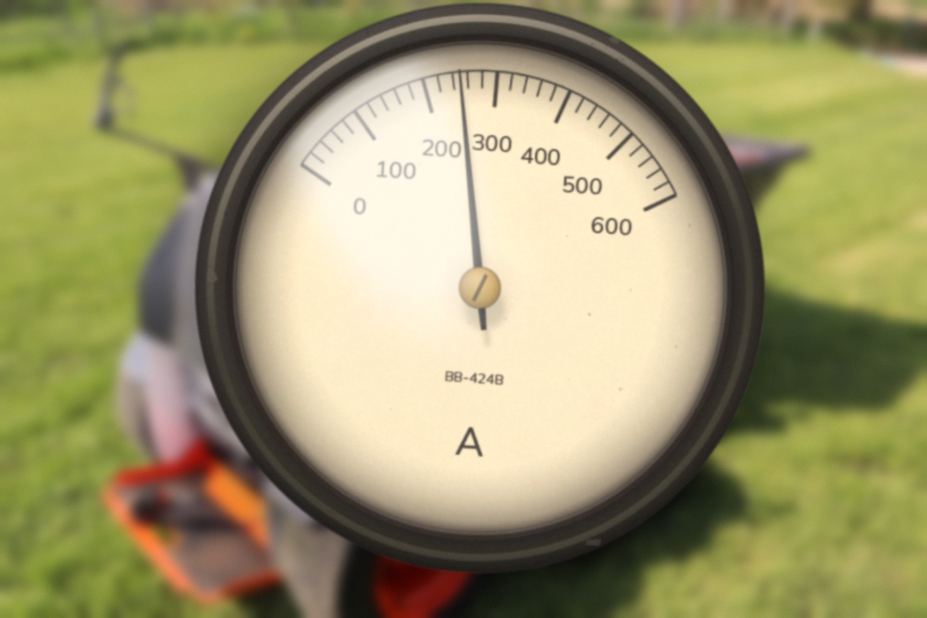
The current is value=250 unit=A
